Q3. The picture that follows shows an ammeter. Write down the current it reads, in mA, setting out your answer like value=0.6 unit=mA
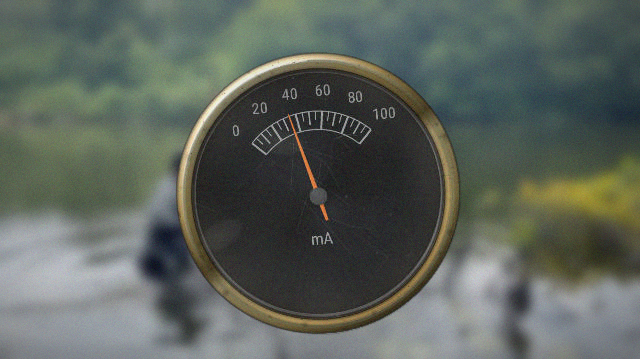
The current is value=35 unit=mA
